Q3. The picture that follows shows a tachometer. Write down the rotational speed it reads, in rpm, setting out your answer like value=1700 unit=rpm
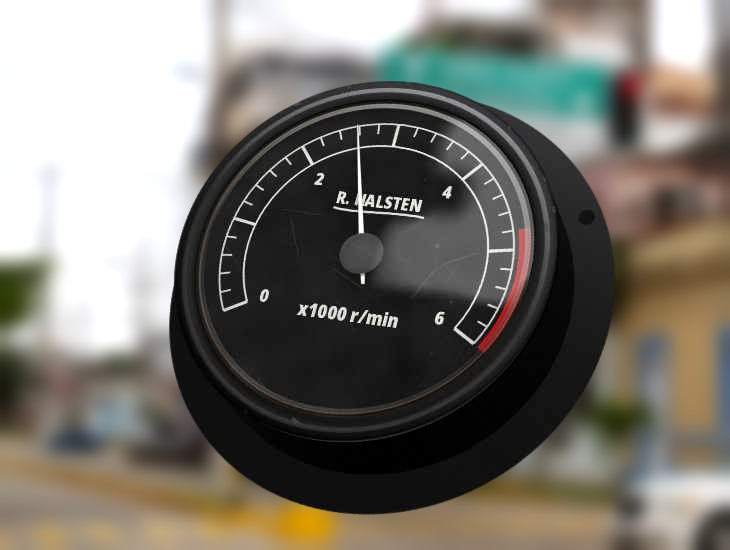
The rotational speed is value=2600 unit=rpm
